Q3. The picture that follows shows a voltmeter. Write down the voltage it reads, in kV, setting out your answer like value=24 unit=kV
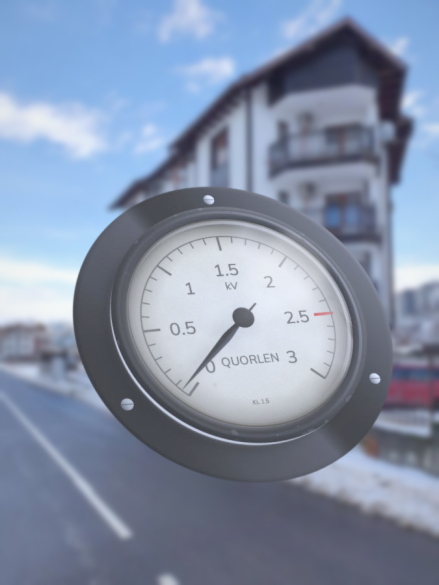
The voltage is value=0.05 unit=kV
